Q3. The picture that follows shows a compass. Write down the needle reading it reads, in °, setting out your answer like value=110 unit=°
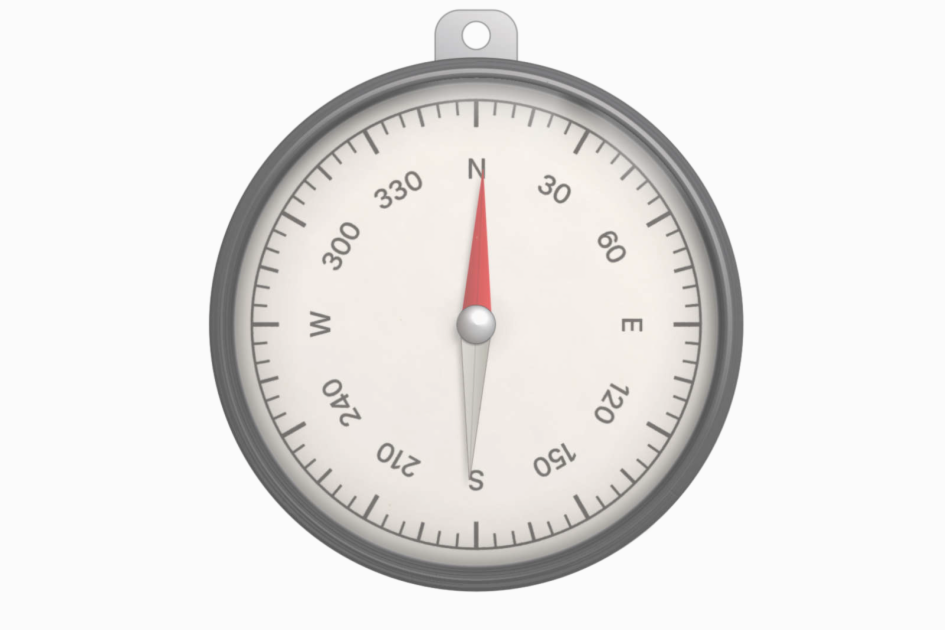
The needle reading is value=2.5 unit=°
